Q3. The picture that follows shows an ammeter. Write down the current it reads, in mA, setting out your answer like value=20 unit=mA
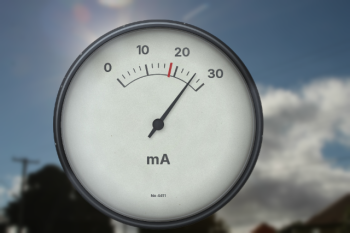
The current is value=26 unit=mA
